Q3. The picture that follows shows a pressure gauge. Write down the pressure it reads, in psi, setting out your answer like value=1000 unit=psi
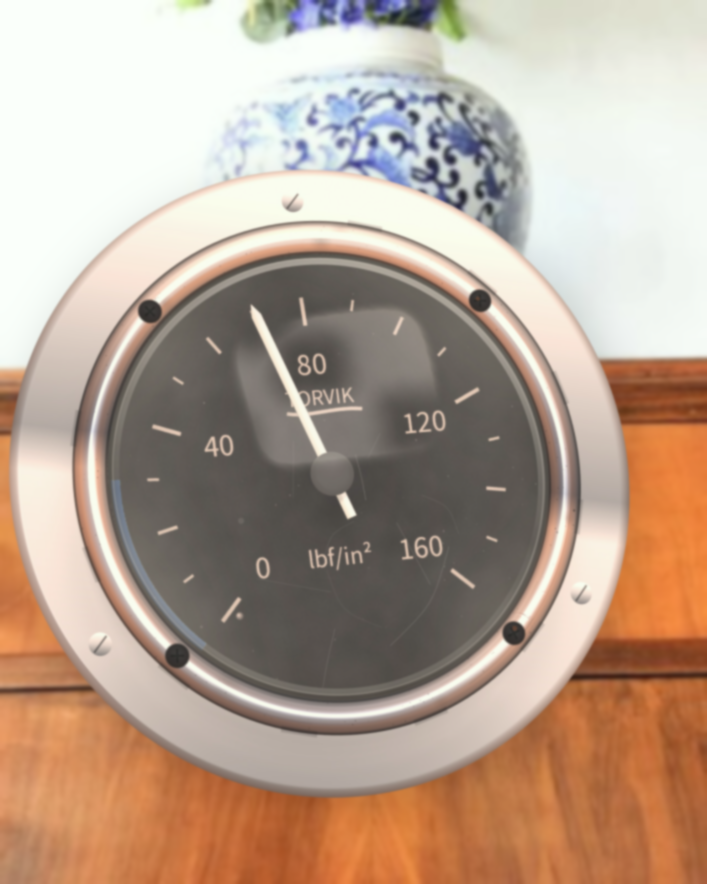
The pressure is value=70 unit=psi
